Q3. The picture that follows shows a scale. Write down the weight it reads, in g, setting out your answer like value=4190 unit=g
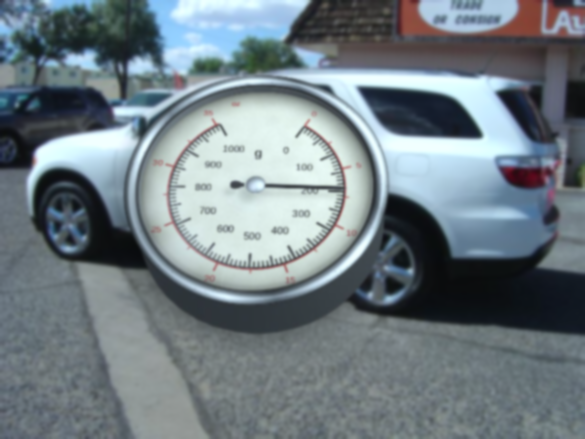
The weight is value=200 unit=g
